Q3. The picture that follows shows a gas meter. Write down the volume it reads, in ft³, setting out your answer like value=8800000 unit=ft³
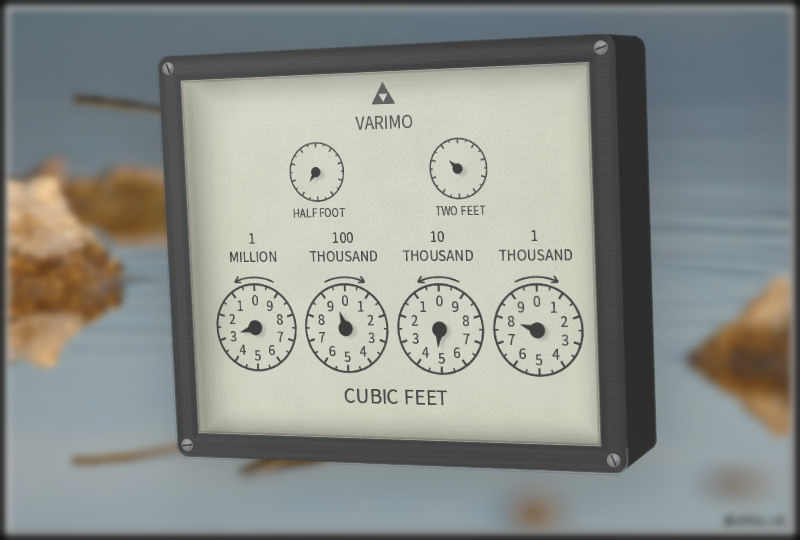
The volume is value=294800 unit=ft³
